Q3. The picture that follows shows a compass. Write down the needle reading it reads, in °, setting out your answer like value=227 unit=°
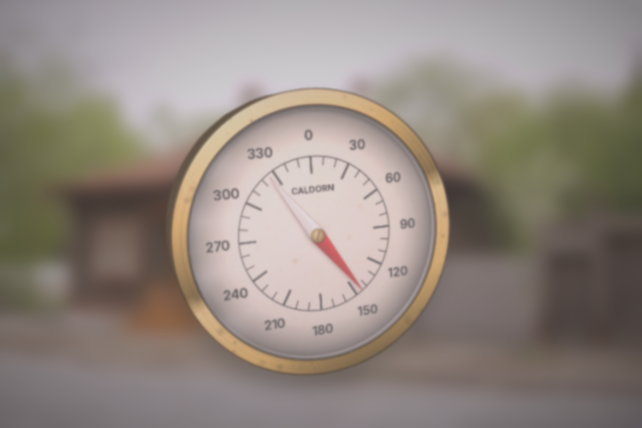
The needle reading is value=145 unit=°
